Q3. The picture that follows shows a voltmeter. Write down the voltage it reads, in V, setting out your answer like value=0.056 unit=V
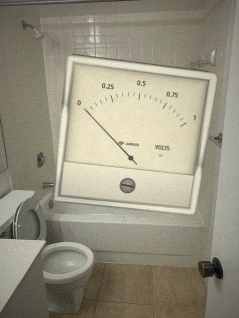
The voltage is value=0 unit=V
